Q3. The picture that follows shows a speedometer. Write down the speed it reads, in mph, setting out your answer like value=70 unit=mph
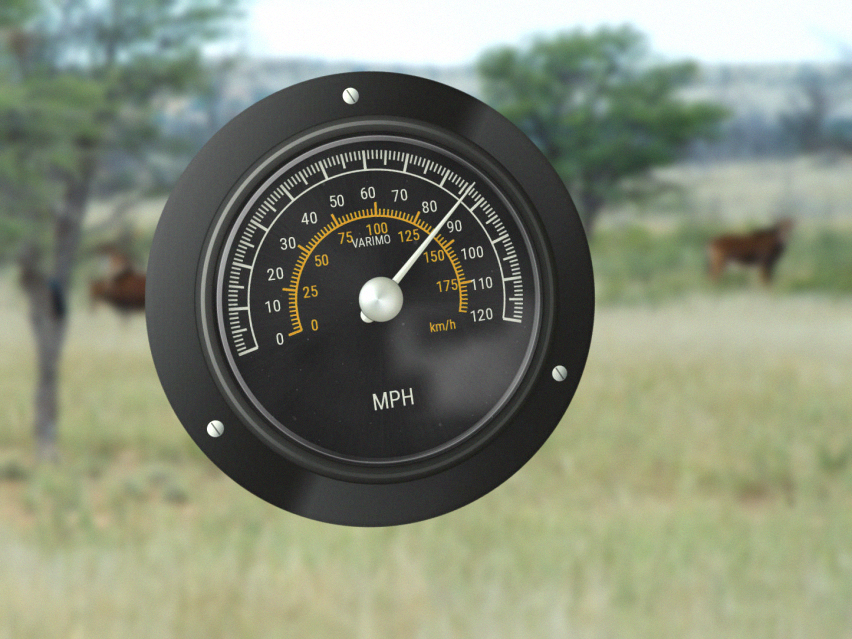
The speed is value=86 unit=mph
